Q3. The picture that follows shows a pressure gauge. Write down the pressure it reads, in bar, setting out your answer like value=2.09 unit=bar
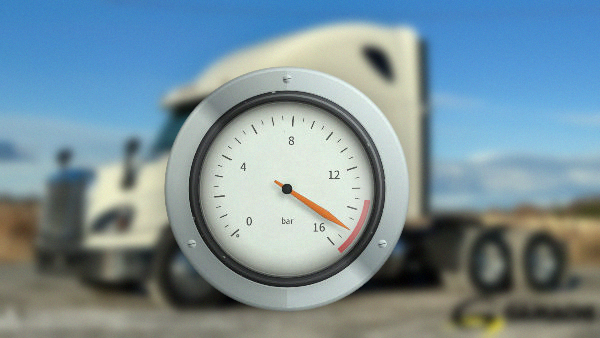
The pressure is value=15 unit=bar
